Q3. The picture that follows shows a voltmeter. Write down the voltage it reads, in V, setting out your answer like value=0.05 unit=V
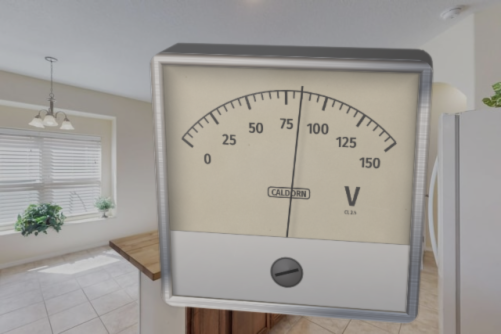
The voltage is value=85 unit=V
